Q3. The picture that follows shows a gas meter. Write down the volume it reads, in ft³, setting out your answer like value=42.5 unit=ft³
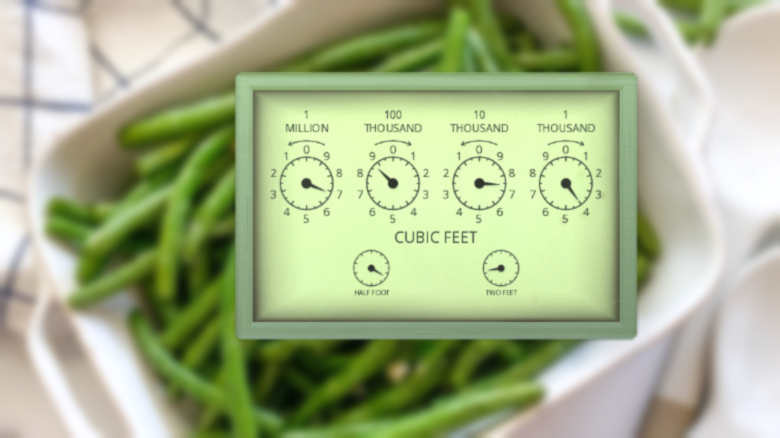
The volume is value=687400 unit=ft³
